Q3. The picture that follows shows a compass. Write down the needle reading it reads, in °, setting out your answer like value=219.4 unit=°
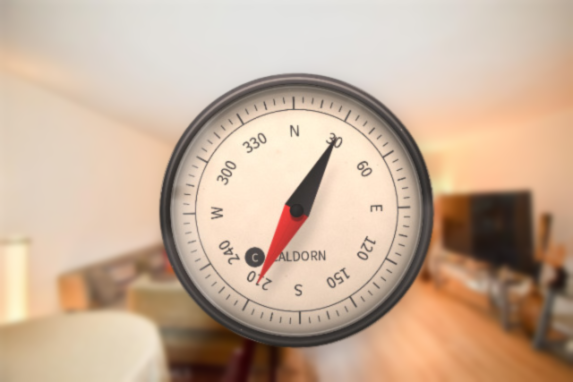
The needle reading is value=210 unit=°
